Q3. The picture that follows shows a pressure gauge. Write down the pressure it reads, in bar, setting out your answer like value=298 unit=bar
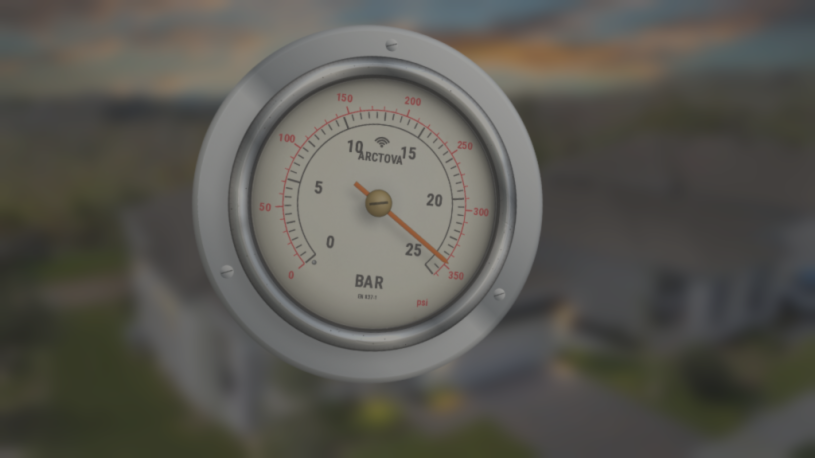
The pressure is value=24 unit=bar
